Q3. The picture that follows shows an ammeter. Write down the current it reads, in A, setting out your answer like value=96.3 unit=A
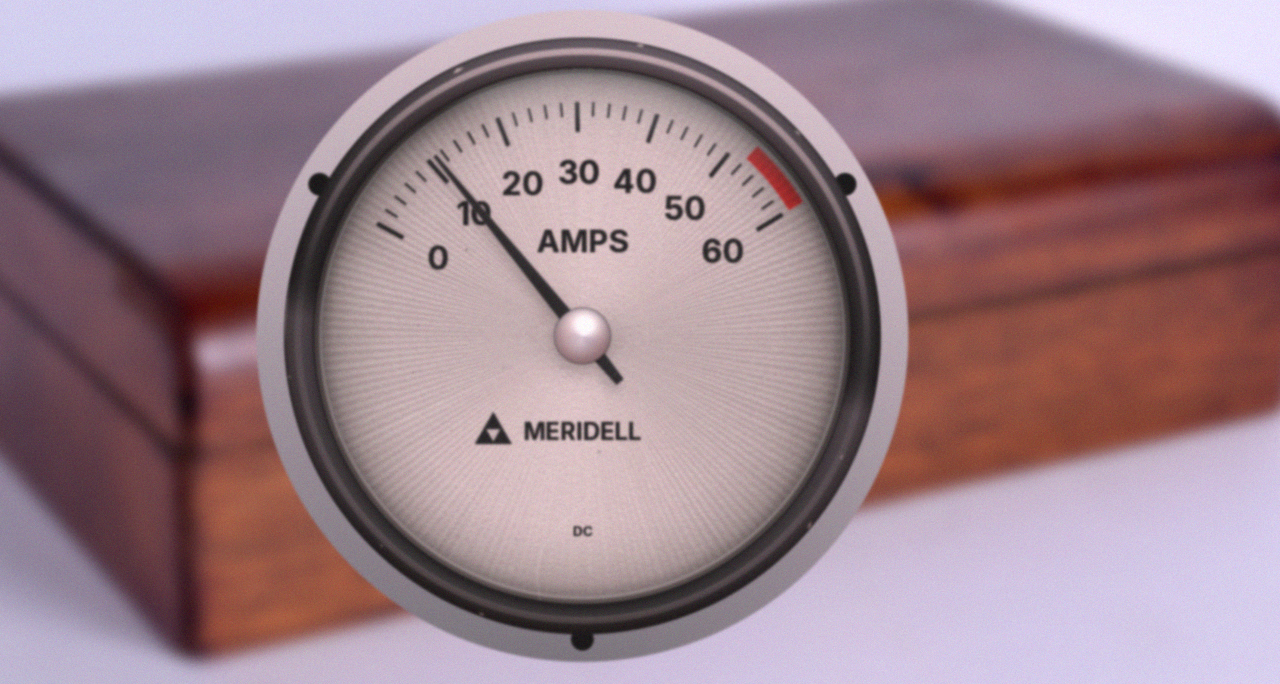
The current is value=11 unit=A
